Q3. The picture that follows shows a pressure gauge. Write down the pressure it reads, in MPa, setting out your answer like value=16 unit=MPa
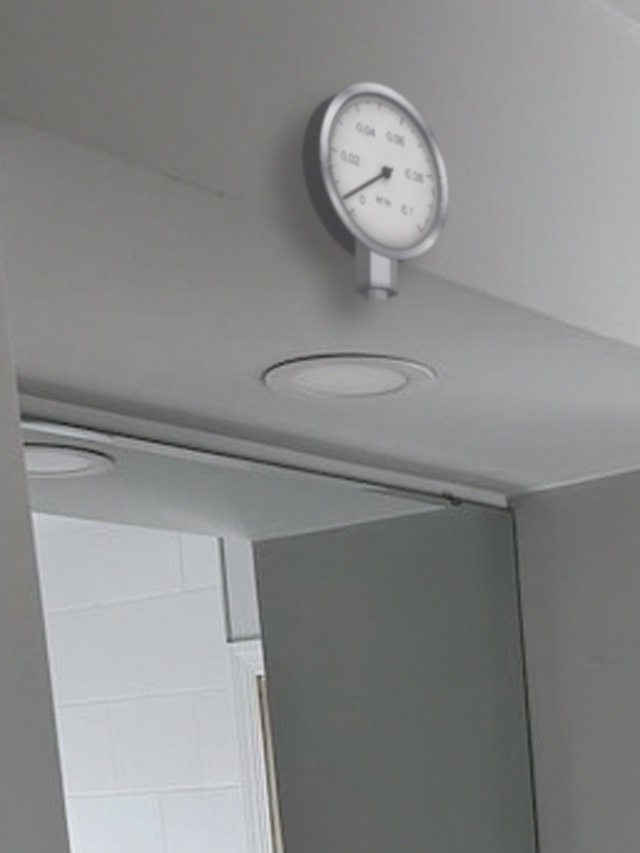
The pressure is value=0.005 unit=MPa
